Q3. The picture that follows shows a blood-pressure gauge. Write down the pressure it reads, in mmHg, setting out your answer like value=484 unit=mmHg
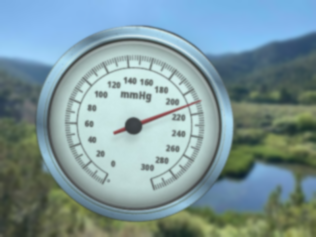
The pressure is value=210 unit=mmHg
